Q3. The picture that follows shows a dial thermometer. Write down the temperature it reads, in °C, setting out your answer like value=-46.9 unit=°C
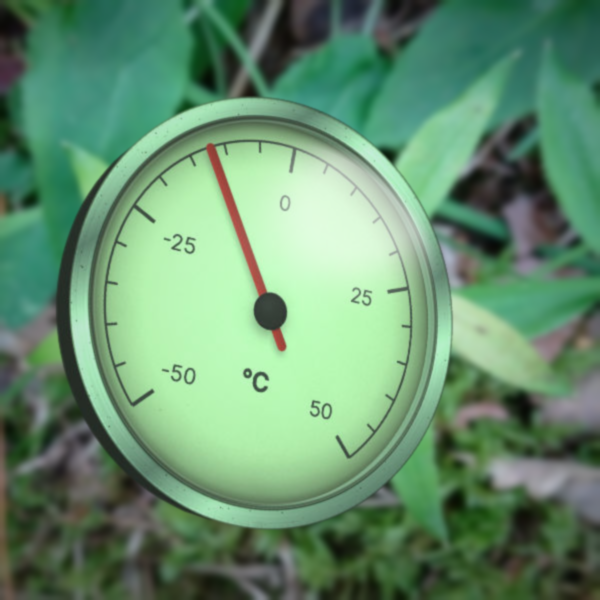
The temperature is value=-12.5 unit=°C
